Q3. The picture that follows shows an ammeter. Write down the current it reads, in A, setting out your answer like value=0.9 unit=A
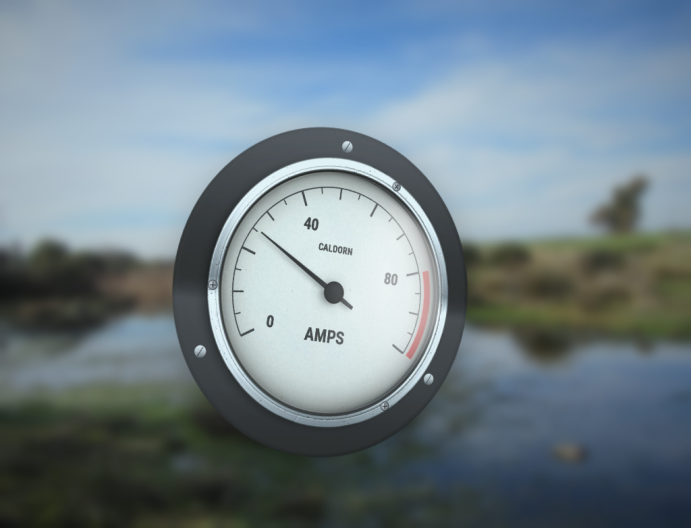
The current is value=25 unit=A
